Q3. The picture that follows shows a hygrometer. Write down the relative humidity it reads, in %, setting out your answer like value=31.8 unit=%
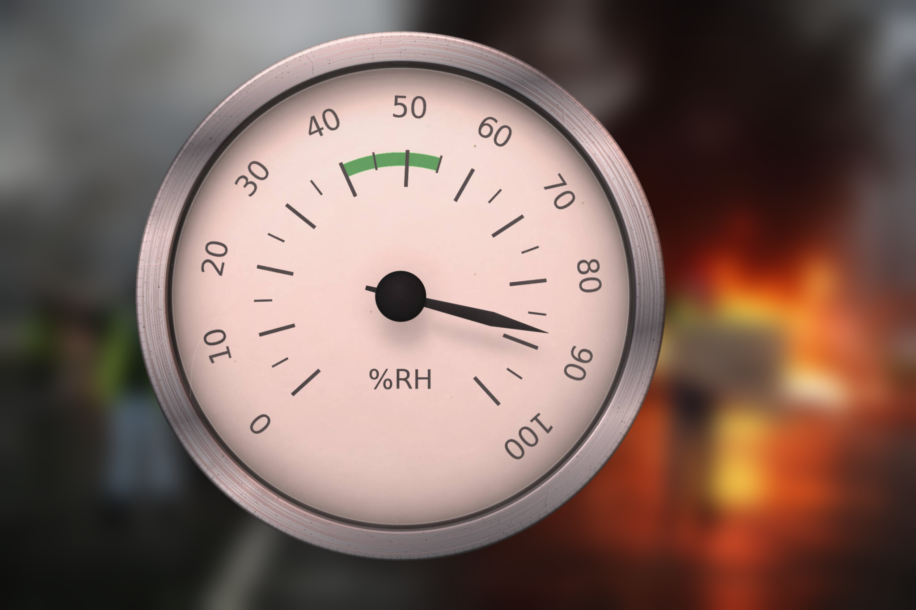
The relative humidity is value=87.5 unit=%
